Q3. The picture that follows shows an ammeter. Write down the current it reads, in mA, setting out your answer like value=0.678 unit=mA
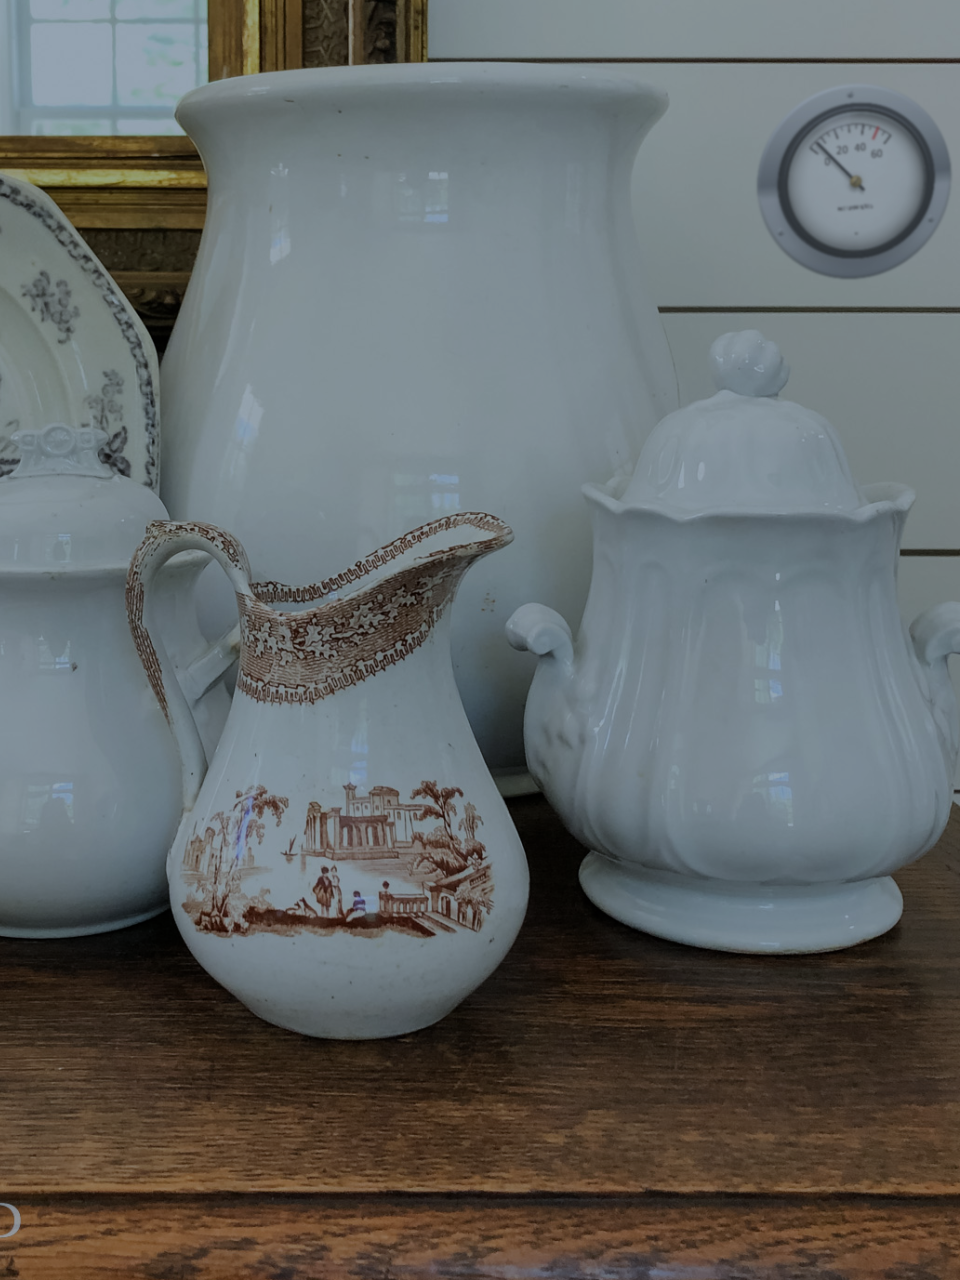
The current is value=5 unit=mA
